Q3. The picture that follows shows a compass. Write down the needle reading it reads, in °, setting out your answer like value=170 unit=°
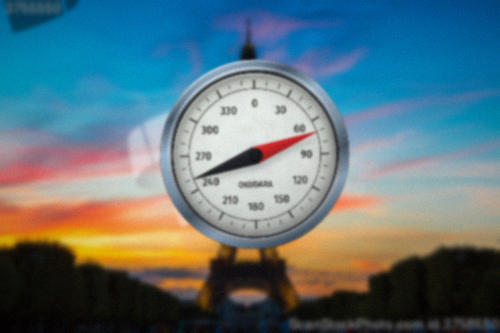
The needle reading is value=70 unit=°
